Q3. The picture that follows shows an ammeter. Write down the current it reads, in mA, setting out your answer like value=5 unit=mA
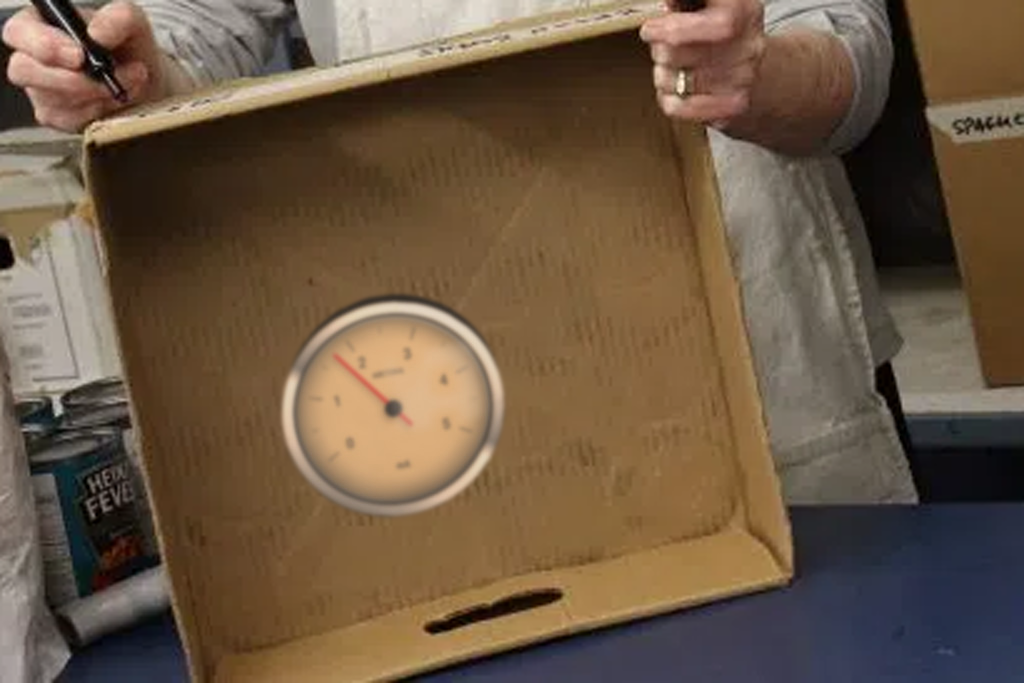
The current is value=1.75 unit=mA
